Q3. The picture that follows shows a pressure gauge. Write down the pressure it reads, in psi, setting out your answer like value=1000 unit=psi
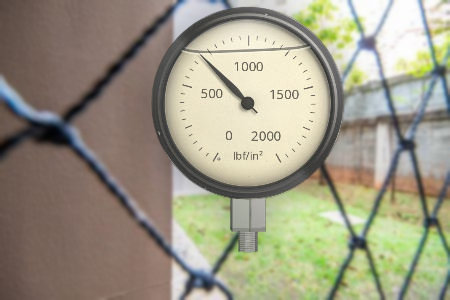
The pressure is value=700 unit=psi
